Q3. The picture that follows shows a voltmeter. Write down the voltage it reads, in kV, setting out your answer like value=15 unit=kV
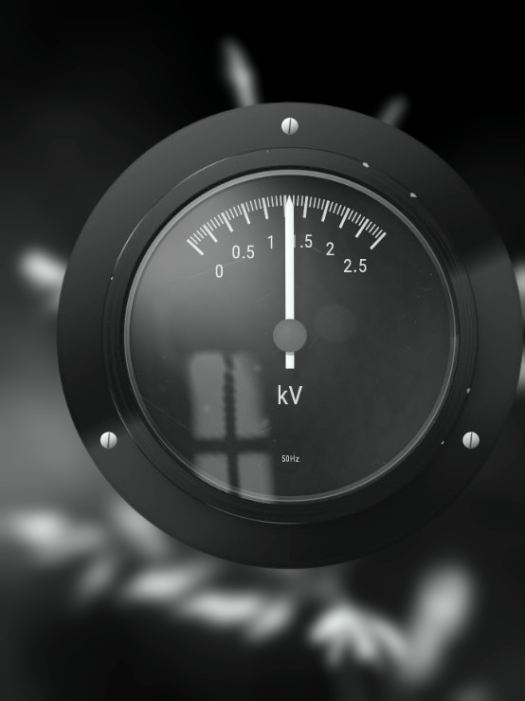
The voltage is value=1.3 unit=kV
